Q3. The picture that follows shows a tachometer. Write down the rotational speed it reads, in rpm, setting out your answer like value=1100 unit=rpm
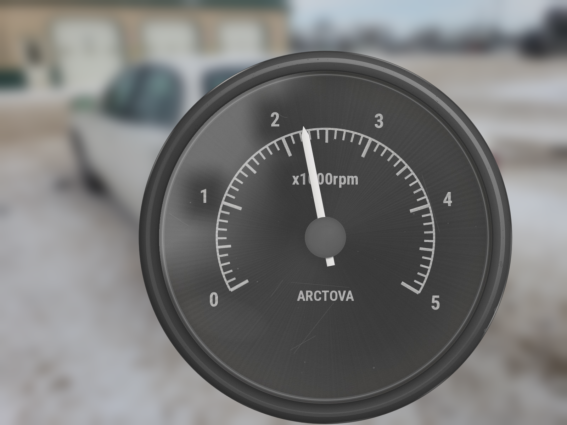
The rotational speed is value=2250 unit=rpm
